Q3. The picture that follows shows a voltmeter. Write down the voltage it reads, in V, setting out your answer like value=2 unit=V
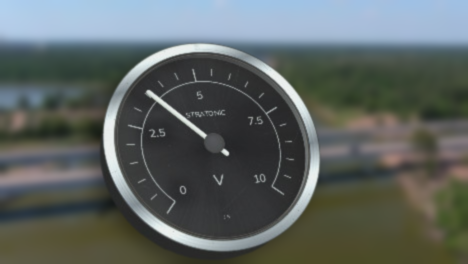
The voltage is value=3.5 unit=V
